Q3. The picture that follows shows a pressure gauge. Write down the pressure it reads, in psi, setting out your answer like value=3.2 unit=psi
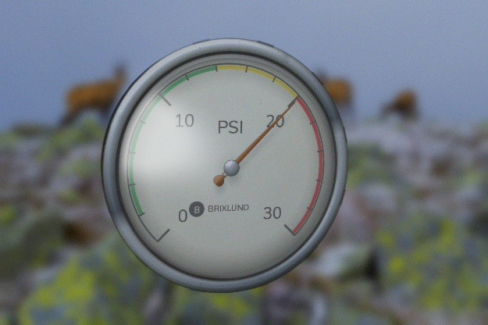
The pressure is value=20 unit=psi
